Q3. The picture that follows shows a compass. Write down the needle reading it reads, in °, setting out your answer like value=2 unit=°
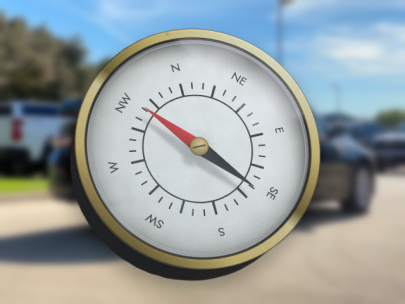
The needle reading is value=320 unit=°
